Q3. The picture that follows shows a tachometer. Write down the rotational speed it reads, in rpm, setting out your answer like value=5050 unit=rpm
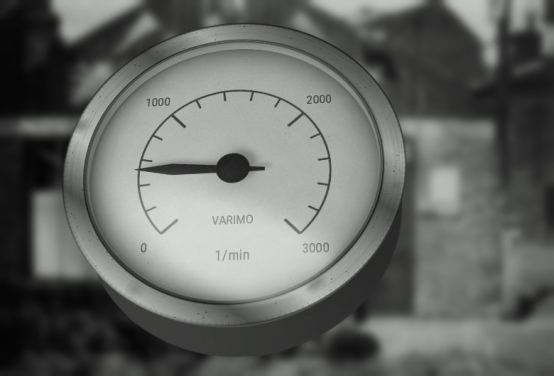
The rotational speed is value=500 unit=rpm
